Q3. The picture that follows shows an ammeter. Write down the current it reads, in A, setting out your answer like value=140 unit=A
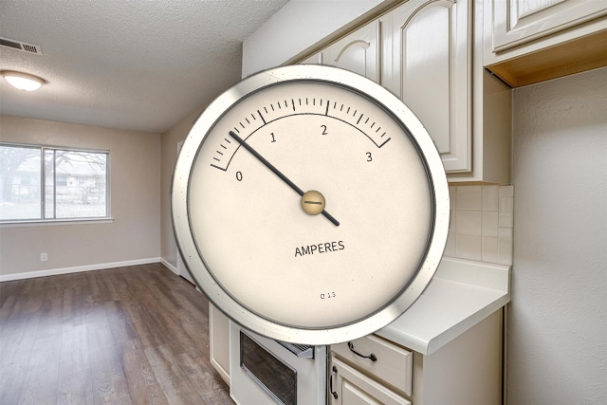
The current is value=0.5 unit=A
